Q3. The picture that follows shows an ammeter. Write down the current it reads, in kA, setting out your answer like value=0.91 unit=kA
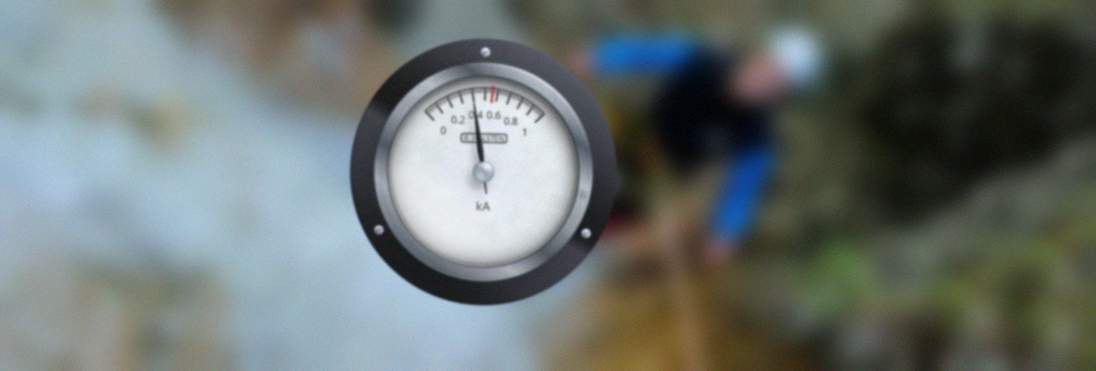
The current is value=0.4 unit=kA
